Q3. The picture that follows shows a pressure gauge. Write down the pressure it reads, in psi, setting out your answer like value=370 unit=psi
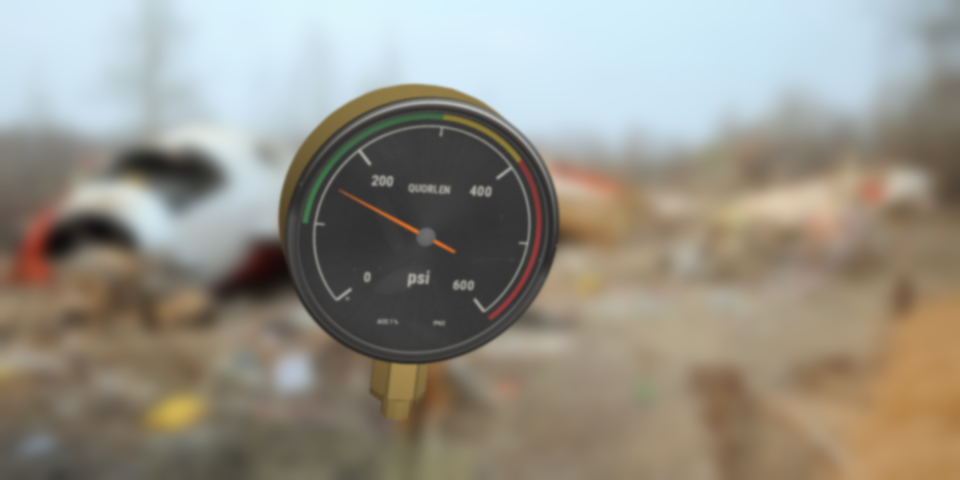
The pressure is value=150 unit=psi
